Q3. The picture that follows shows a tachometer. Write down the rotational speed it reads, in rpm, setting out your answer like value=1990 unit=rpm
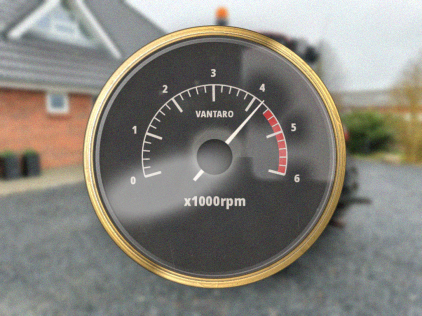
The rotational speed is value=4200 unit=rpm
